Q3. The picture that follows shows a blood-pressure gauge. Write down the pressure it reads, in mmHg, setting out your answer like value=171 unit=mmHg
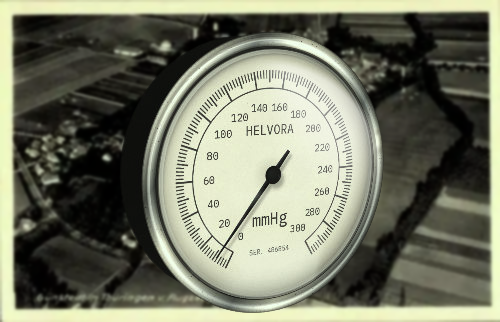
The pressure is value=10 unit=mmHg
